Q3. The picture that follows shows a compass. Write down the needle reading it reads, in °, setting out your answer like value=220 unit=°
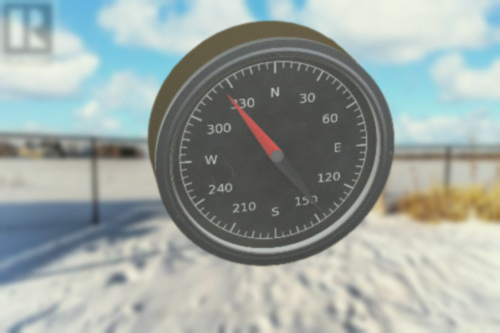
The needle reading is value=325 unit=°
